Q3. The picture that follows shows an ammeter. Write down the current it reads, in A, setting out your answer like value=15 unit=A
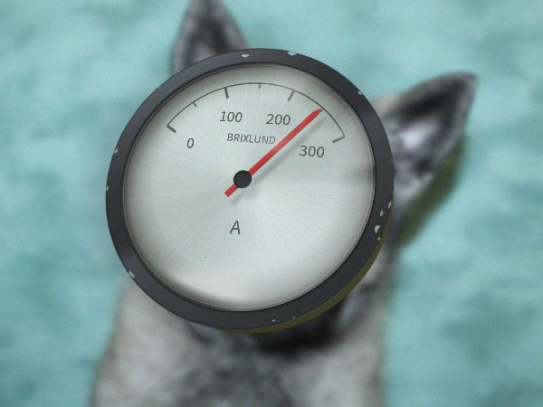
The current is value=250 unit=A
